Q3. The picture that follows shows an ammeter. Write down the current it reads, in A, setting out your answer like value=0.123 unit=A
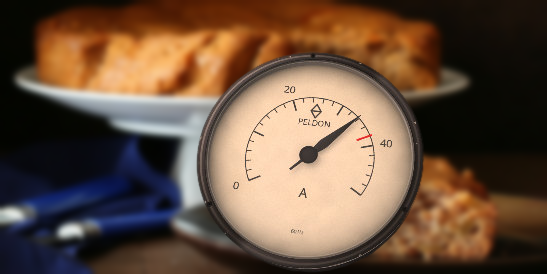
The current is value=34 unit=A
